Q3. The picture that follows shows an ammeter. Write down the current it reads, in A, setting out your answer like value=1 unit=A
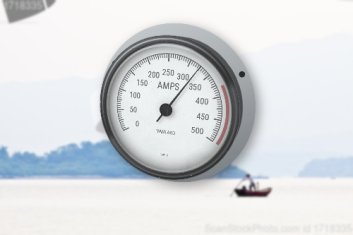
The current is value=325 unit=A
